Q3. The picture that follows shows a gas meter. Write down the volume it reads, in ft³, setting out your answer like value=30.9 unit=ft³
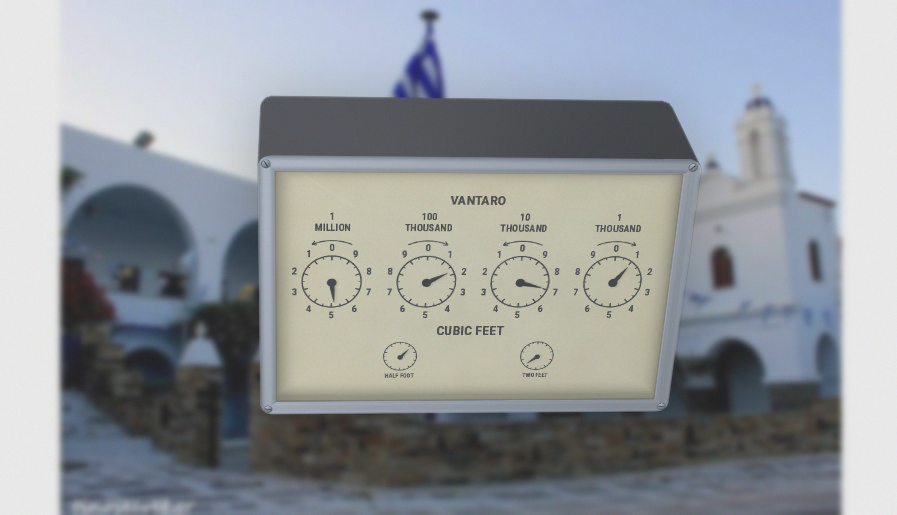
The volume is value=517100 unit=ft³
